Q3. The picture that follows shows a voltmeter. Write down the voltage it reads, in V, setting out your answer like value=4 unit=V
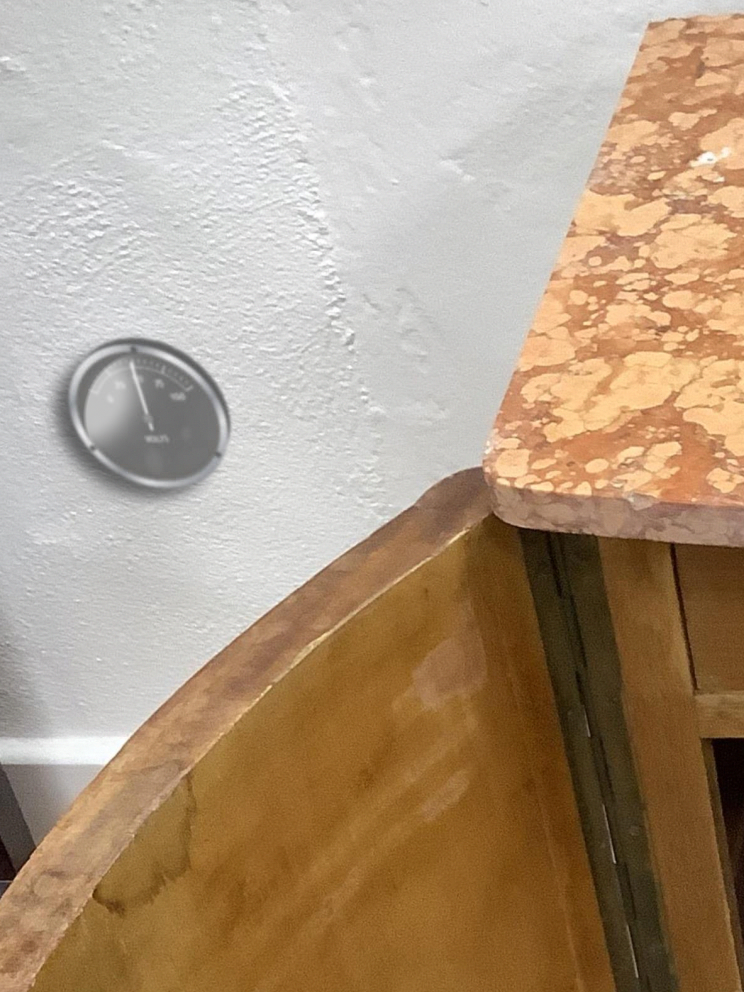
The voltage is value=50 unit=V
